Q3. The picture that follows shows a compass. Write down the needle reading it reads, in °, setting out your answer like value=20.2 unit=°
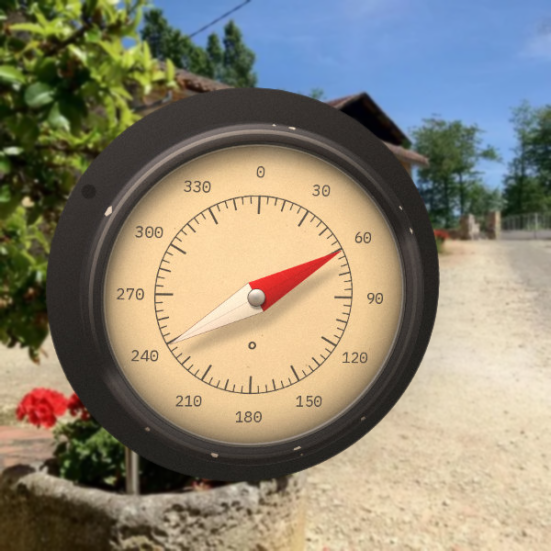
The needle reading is value=60 unit=°
